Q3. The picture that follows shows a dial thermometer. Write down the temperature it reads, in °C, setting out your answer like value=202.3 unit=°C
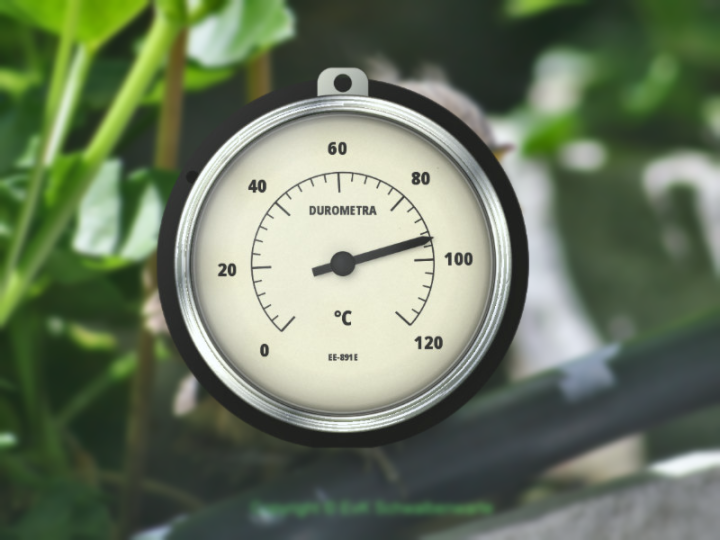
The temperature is value=94 unit=°C
